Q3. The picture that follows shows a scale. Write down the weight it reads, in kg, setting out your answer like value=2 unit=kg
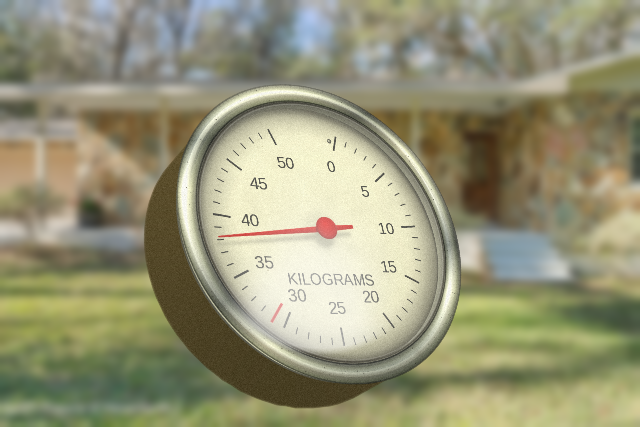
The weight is value=38 unit=kg
